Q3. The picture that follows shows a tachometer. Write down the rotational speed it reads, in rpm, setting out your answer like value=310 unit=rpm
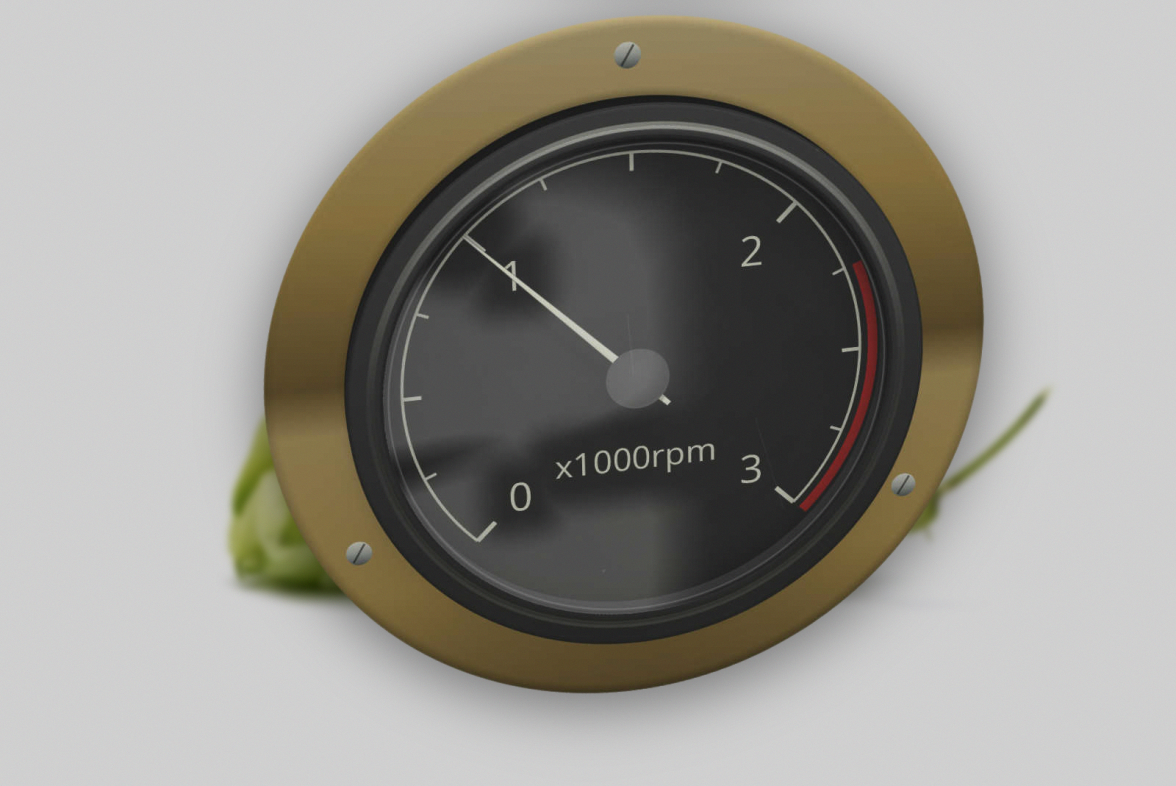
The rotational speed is value=1000 unit=rpm
